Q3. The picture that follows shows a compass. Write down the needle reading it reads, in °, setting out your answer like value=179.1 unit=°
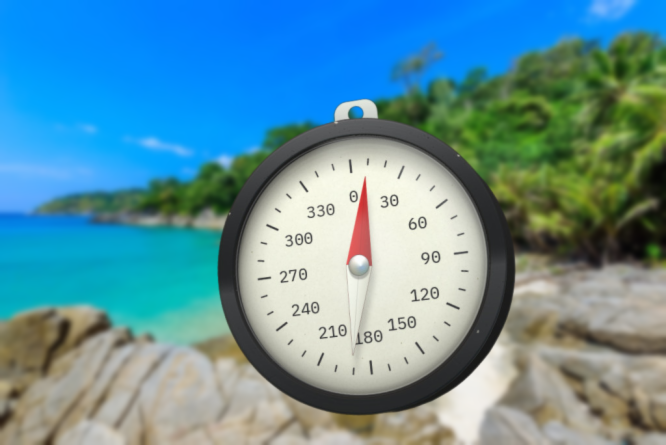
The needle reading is value=10 unit=°
